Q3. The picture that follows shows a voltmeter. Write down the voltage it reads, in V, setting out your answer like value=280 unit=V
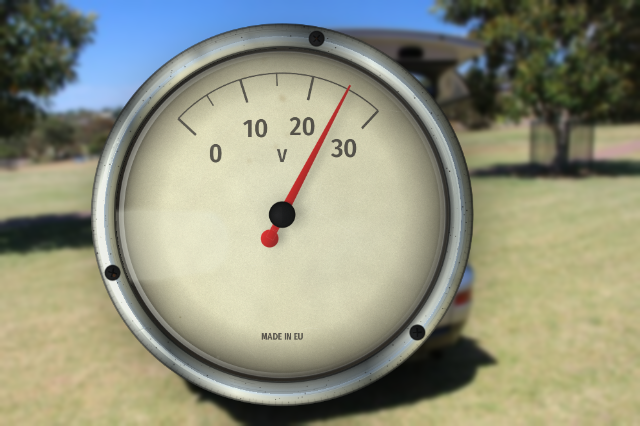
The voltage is value=25 unit=V
